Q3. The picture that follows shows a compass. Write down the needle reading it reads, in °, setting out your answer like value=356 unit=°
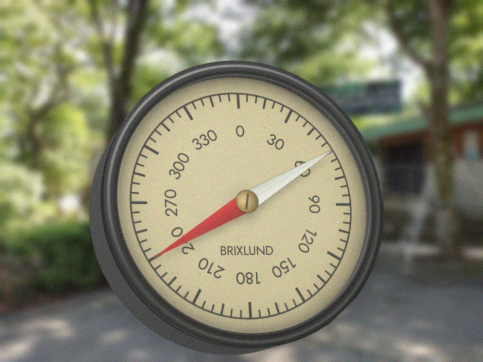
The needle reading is value=240 unit=°
